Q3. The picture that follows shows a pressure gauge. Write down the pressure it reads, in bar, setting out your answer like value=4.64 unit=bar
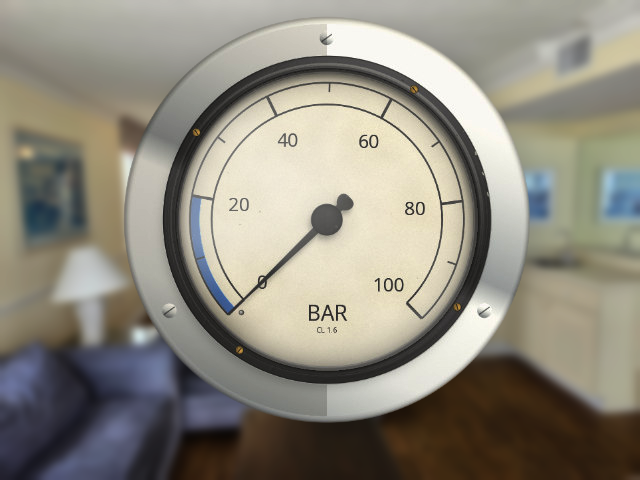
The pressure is value=0 unit=bar
